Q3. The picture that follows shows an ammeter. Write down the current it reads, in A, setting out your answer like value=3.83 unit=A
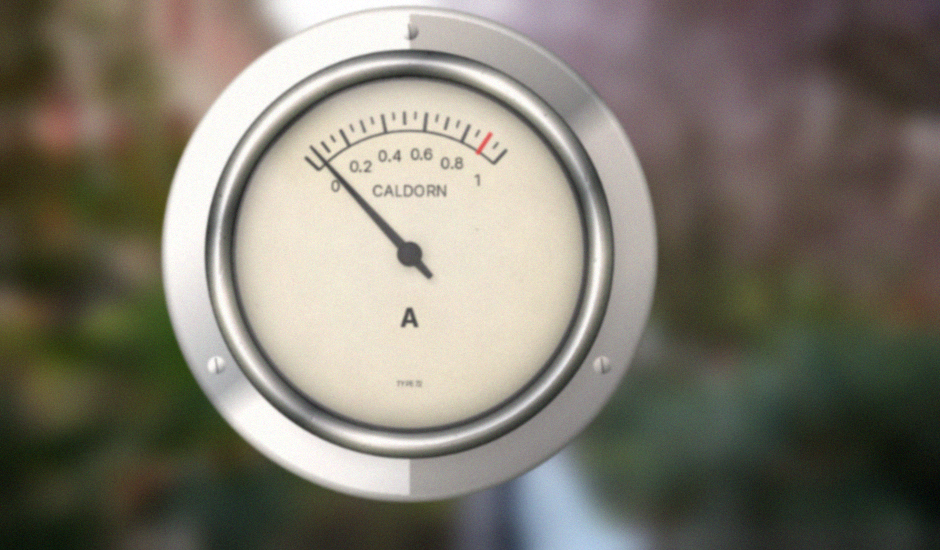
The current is value=0.05 unit=A
